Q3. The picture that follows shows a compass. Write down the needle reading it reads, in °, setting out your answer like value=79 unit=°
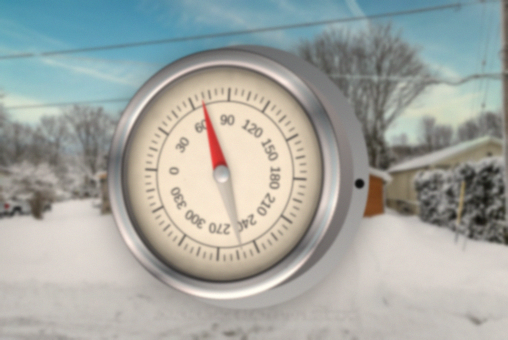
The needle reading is value=70 unit=°
